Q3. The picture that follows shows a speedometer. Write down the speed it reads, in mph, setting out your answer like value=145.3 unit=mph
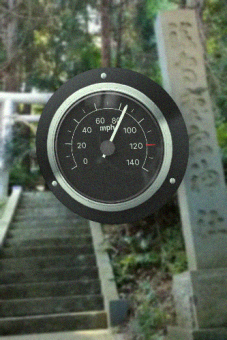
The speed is value=85 unit=mph
